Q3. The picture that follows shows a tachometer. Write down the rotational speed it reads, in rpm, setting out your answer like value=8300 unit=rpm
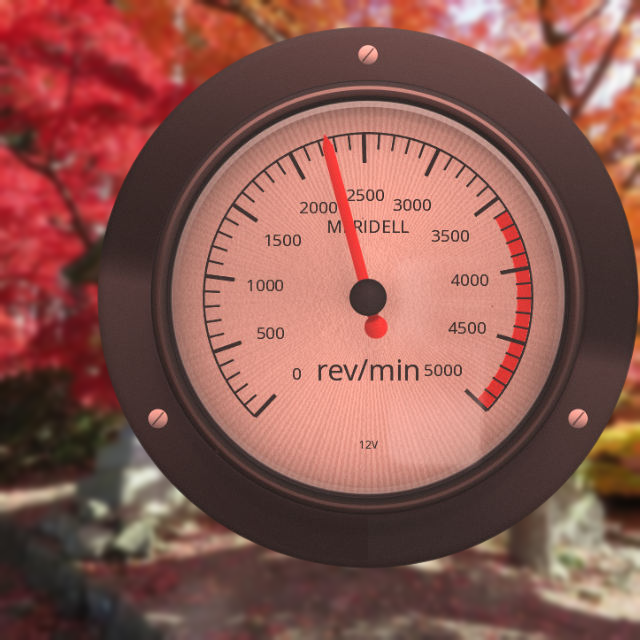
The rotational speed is value=2250 unit=rpm
